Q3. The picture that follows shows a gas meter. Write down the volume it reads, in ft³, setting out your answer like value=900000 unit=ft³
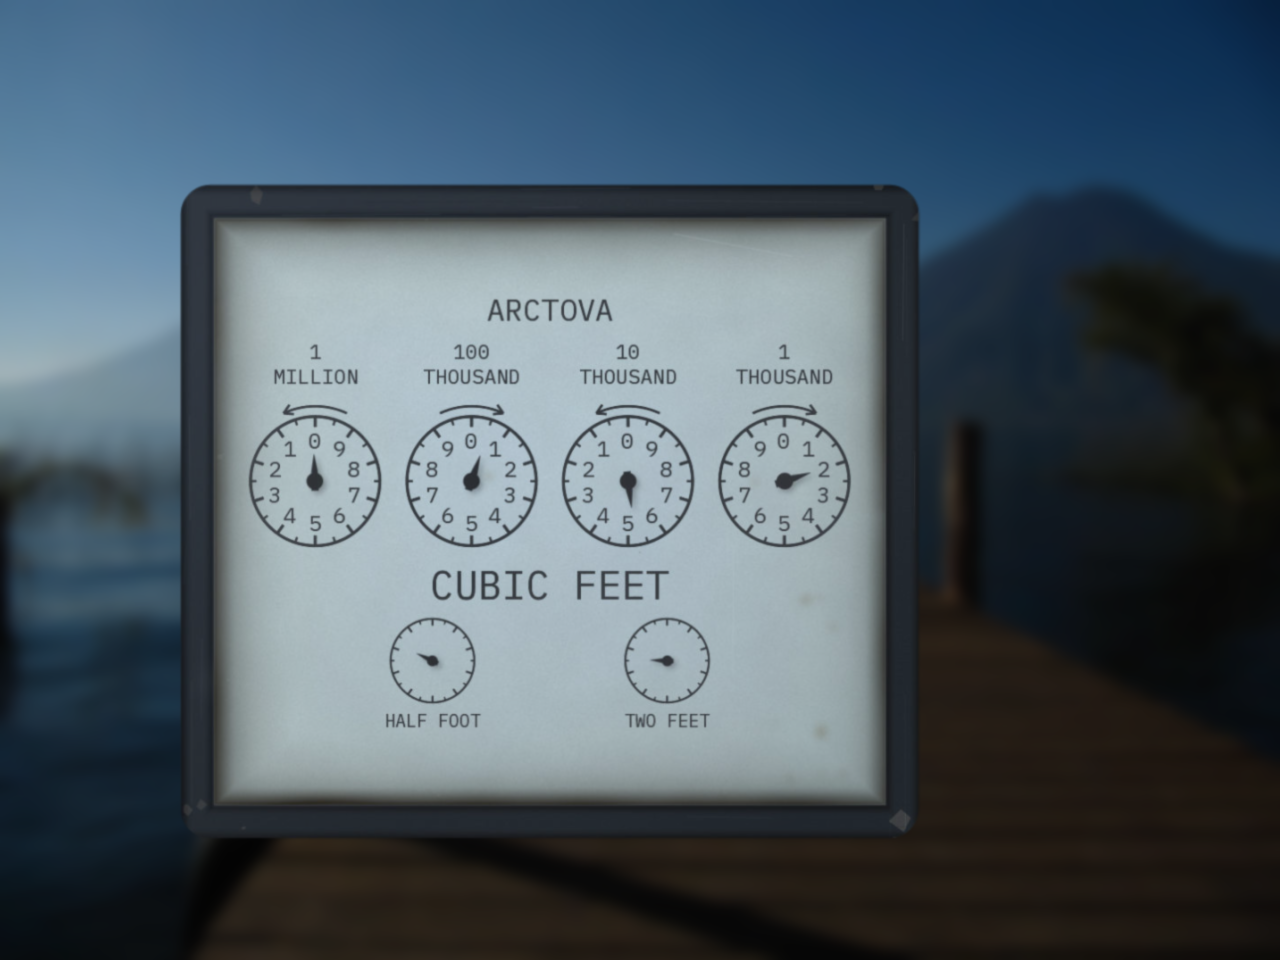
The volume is value=5200 unit=ft³
